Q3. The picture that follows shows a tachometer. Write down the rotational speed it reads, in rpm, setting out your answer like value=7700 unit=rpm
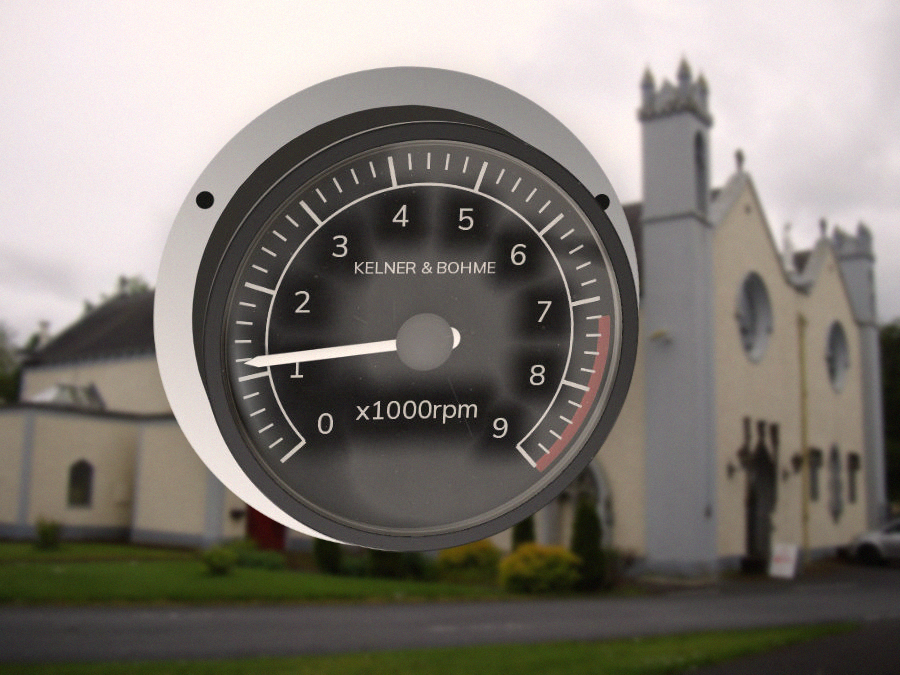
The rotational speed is value=1200 unit=rpm
